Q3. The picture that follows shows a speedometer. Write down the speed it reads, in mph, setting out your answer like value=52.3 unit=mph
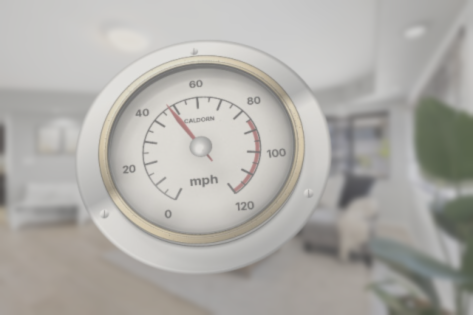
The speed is value=47.5 unit=mph
